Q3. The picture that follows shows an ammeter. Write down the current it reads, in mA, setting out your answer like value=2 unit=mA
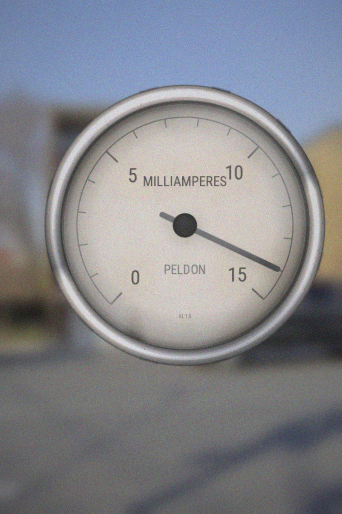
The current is value=14 unit=mA
